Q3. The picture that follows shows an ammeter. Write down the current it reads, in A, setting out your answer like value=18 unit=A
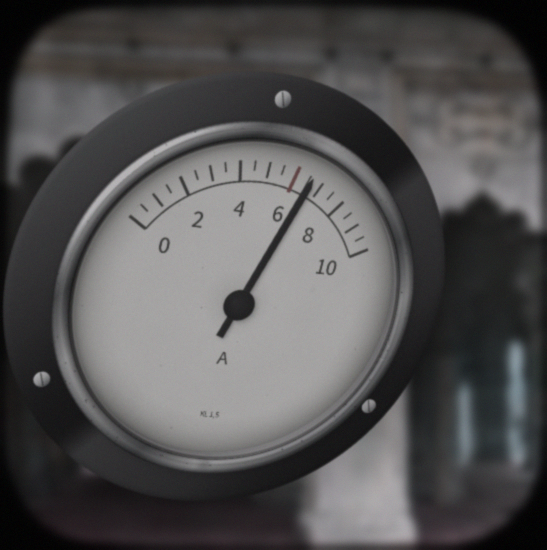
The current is value=6.5 unit=A
